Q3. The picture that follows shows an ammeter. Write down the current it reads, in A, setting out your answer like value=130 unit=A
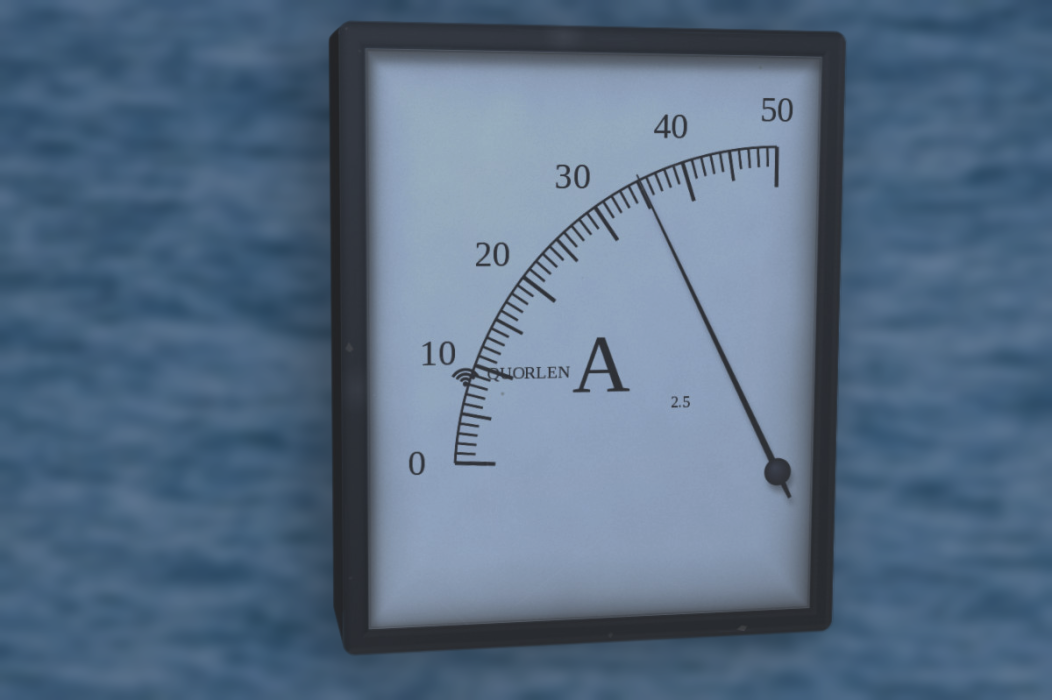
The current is value=35 unit=A
